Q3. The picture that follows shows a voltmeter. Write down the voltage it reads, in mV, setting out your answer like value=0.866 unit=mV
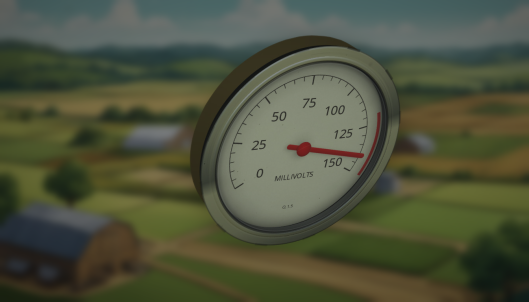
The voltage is value=140 unit=mV
